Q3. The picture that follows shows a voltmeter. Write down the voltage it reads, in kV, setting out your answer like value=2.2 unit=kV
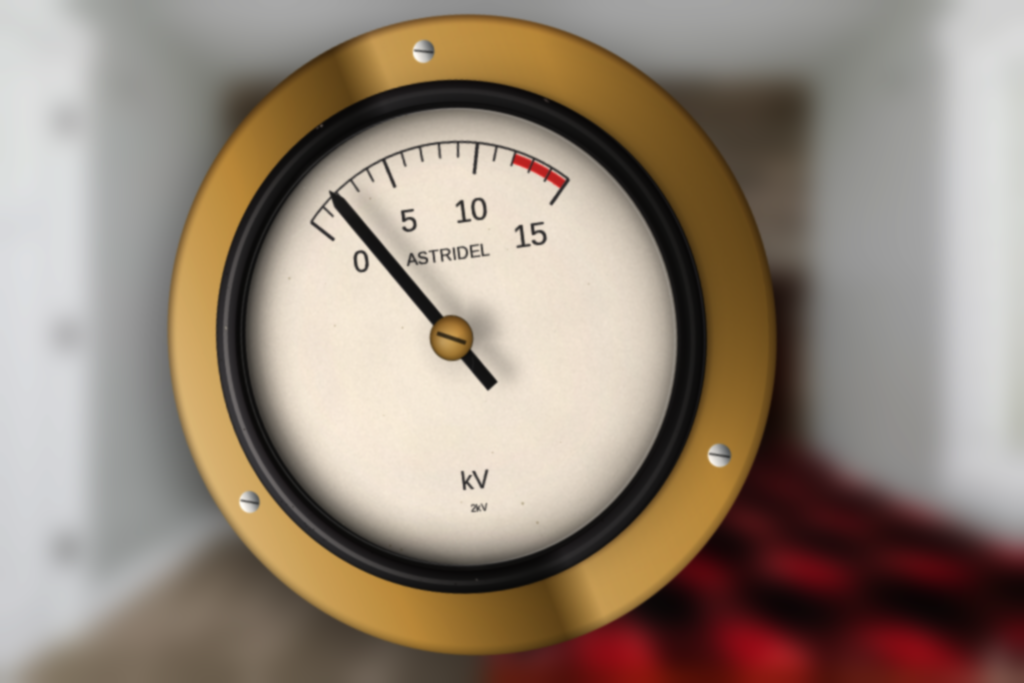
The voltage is value=2 unit=kV
